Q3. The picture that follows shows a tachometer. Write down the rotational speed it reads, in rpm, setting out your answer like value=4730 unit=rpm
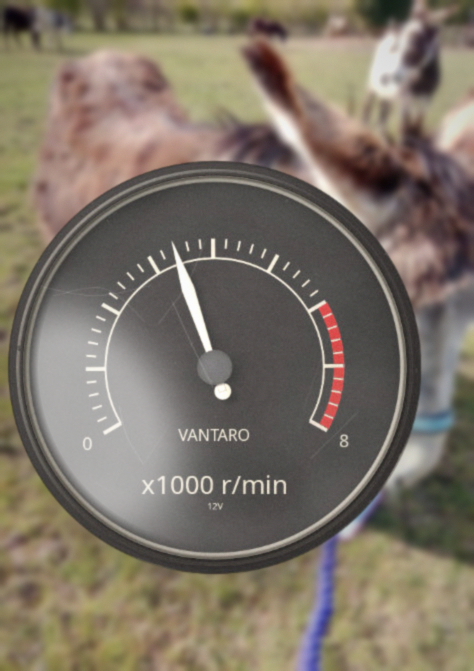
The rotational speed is value=3400 unit=rpm
